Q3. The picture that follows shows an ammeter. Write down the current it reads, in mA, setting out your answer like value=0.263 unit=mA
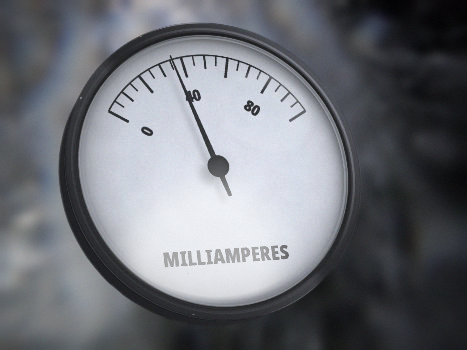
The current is value=35 unit=mA
